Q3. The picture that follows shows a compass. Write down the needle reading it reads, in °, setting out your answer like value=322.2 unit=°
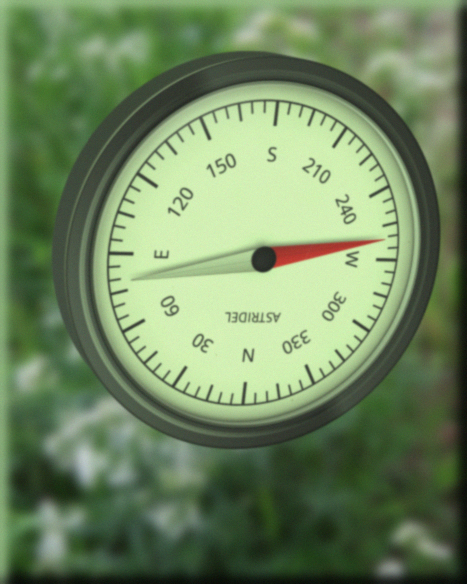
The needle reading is value=260 unit=°
